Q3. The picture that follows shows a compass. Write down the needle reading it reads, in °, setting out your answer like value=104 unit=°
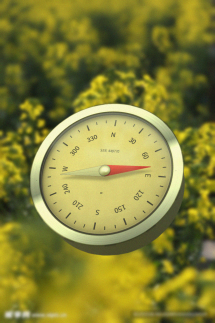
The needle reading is value=80 unit=°
